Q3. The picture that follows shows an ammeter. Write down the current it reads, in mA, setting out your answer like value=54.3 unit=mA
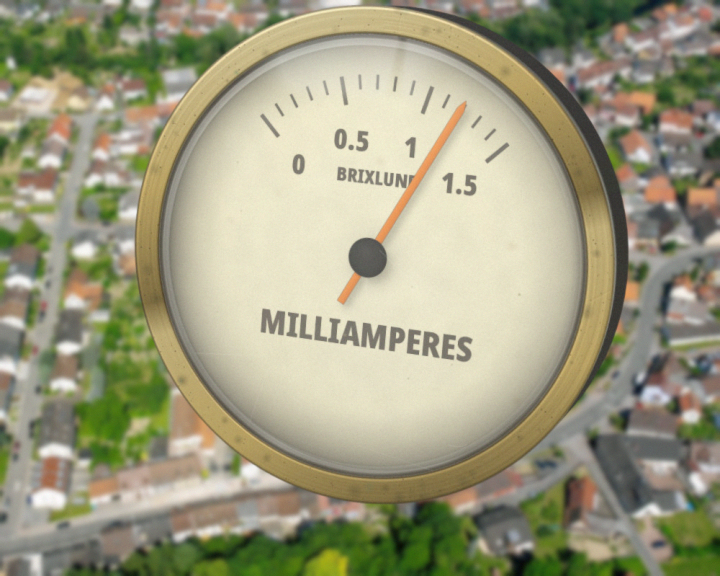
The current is value=1.2 unit=mA
